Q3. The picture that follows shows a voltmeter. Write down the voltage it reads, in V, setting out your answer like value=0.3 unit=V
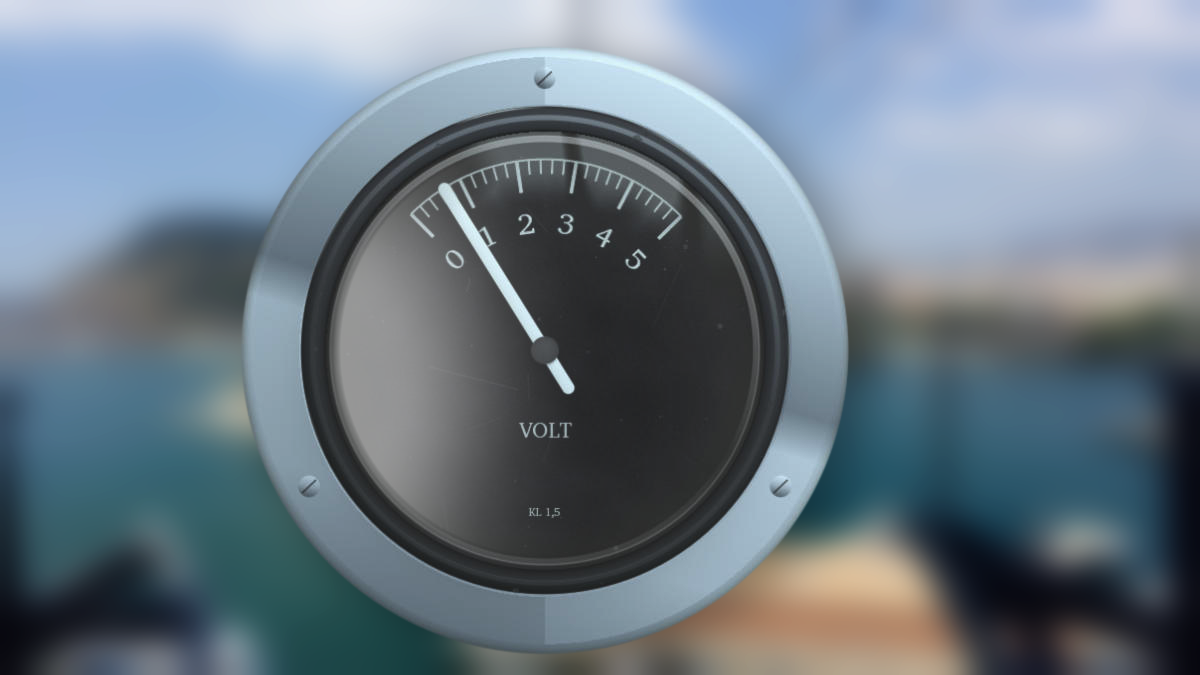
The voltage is value=0.7 unit=V
